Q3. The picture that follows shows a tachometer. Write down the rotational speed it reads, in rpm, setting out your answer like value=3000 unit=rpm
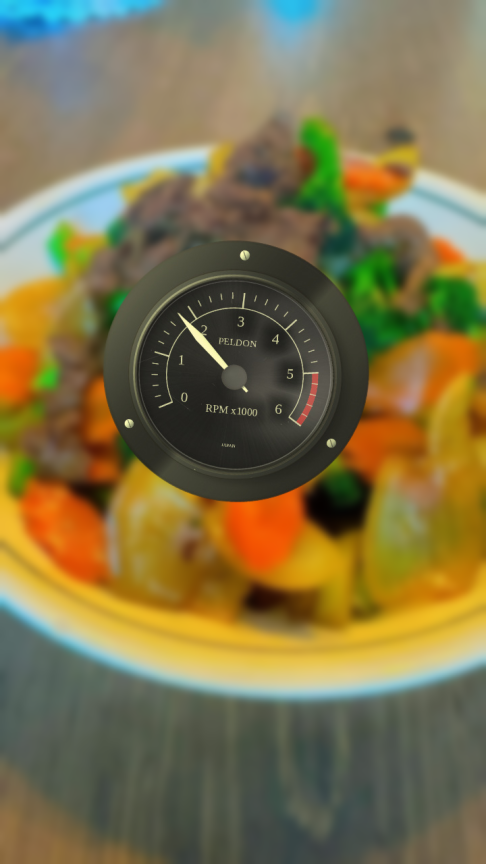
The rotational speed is value=1800 unit=rpm
